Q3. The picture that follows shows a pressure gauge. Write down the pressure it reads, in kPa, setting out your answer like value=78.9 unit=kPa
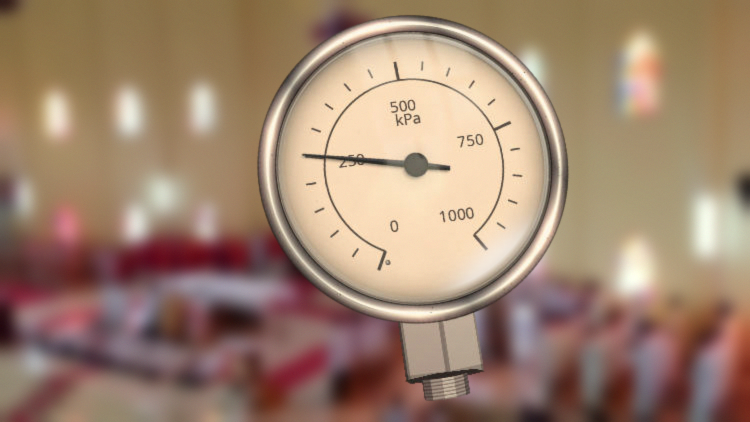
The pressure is value=250 unit=kPa
